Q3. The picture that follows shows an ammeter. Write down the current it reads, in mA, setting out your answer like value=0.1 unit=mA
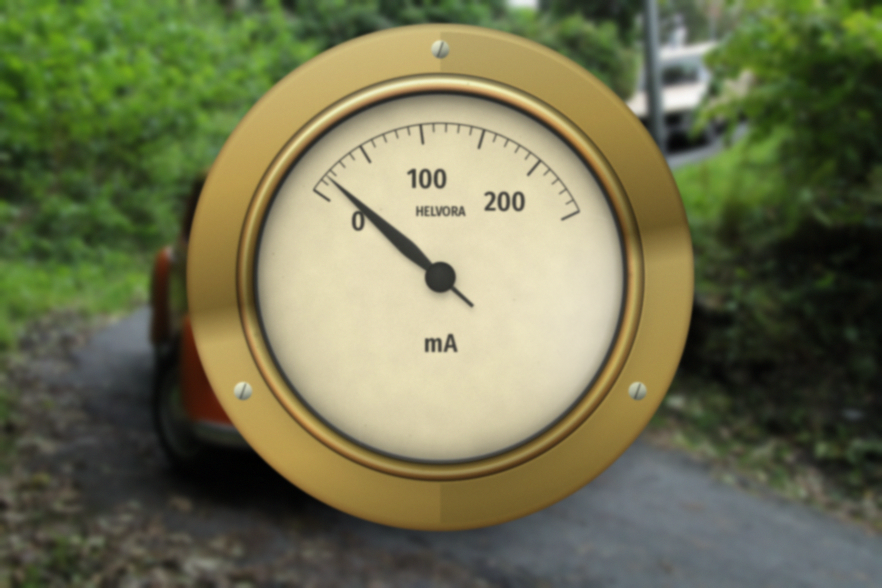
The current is value=15 unit=mA
